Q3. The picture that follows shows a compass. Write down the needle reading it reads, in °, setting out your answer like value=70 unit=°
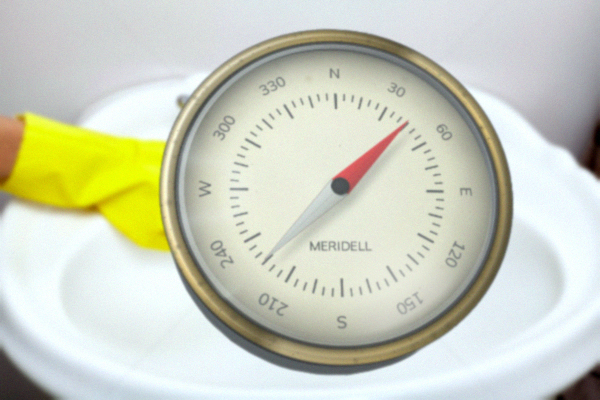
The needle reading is value=45 unit=°
